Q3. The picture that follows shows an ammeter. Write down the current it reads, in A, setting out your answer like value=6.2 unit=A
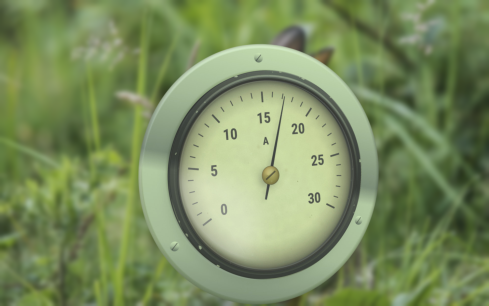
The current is value=17 unit=A
